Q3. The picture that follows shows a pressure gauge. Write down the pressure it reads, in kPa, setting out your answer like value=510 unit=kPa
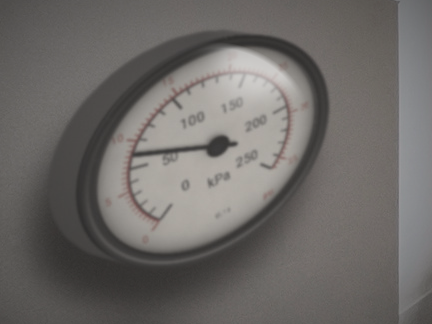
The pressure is value=60 unit=kPa
